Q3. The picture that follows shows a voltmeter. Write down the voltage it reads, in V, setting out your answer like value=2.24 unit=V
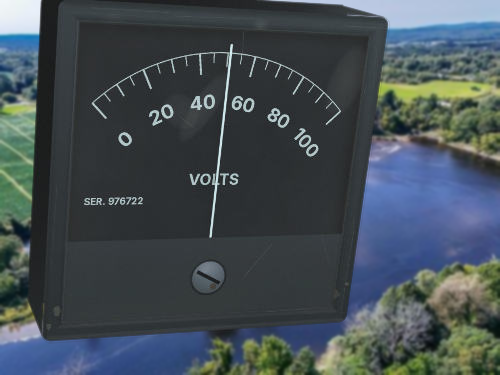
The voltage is value=50 unit=V
